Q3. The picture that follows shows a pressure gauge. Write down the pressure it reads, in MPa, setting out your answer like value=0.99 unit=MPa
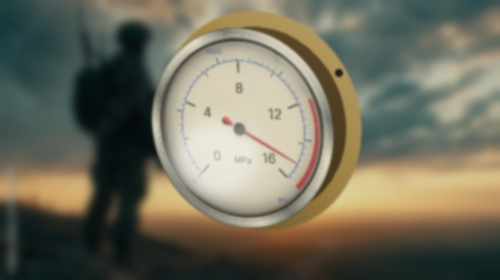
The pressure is value=15 unit=MPa
